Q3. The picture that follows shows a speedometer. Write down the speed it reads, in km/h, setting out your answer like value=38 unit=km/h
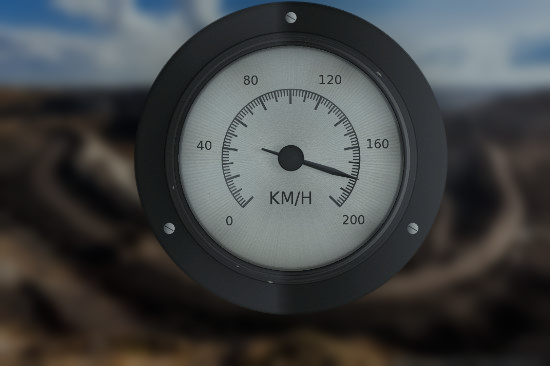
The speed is value=180 unit=km/h
